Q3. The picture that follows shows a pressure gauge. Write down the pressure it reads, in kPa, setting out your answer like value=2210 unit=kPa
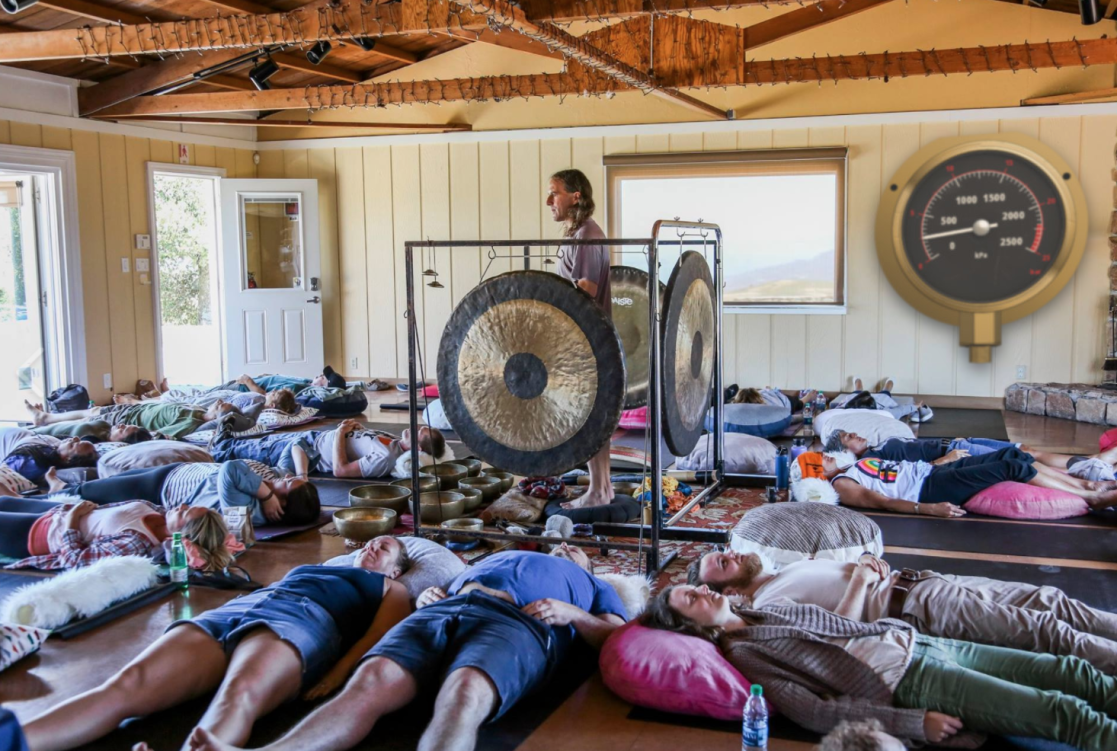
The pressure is value=250 unit=kPa
